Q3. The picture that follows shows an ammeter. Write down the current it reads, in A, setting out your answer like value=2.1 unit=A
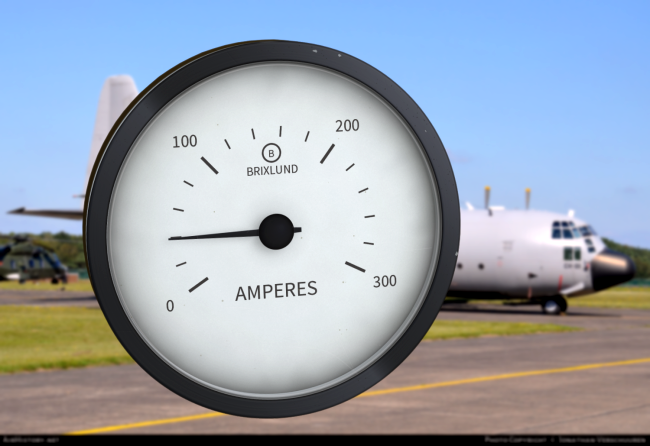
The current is value=40 unit=A
